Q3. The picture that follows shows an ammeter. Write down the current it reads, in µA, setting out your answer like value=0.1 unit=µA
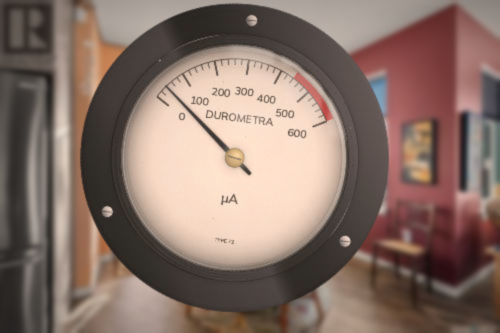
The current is value=40 unit=µA
